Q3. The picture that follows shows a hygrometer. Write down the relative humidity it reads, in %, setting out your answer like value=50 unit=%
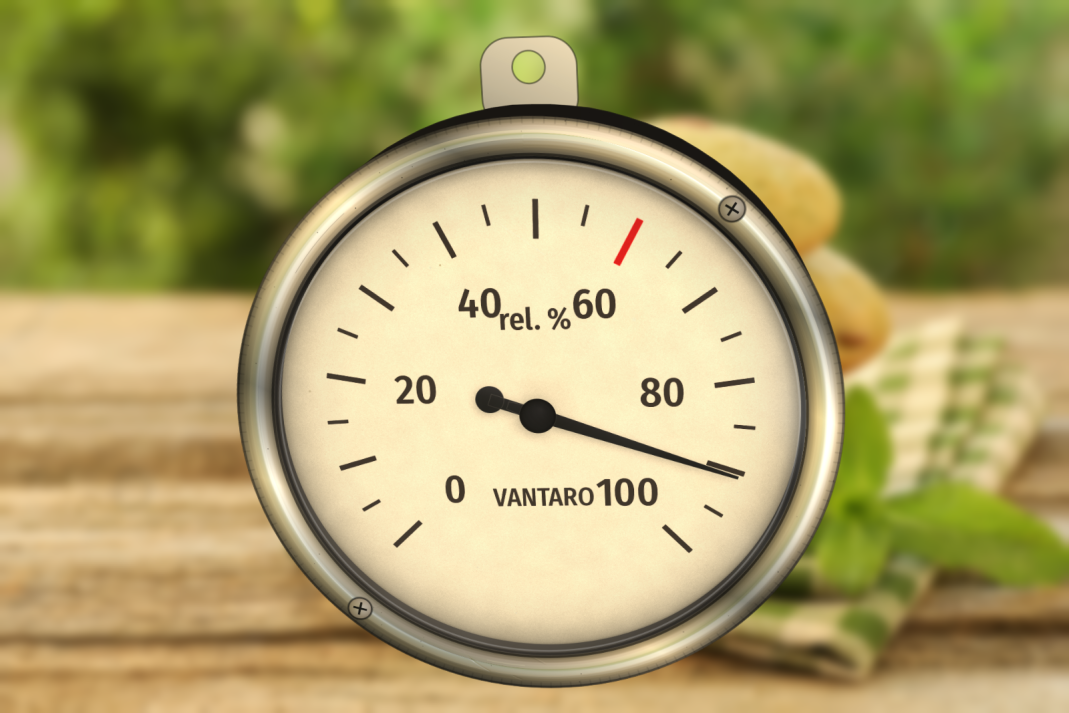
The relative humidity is value=90 unit=%
